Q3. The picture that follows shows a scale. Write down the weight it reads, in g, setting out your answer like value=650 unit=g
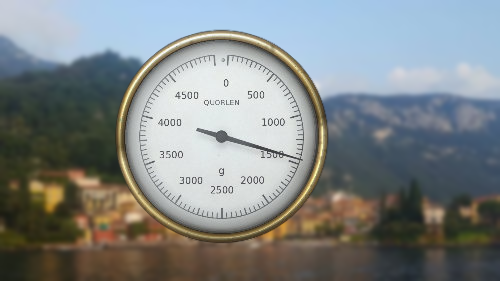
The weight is value=1450 unit=g
